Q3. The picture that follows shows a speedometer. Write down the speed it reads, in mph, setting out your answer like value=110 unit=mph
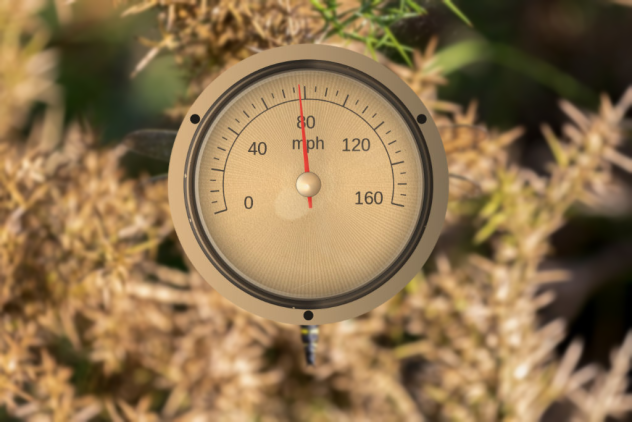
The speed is value=77.5 unit=mph
